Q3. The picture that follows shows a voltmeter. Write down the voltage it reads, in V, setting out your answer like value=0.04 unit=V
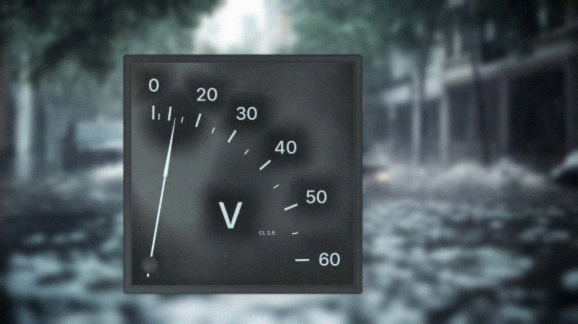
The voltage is value=12.5 unit=V
